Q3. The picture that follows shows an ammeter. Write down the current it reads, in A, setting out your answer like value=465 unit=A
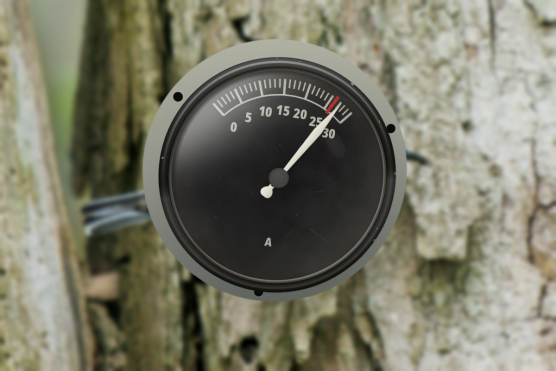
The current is value=27 unit=A
